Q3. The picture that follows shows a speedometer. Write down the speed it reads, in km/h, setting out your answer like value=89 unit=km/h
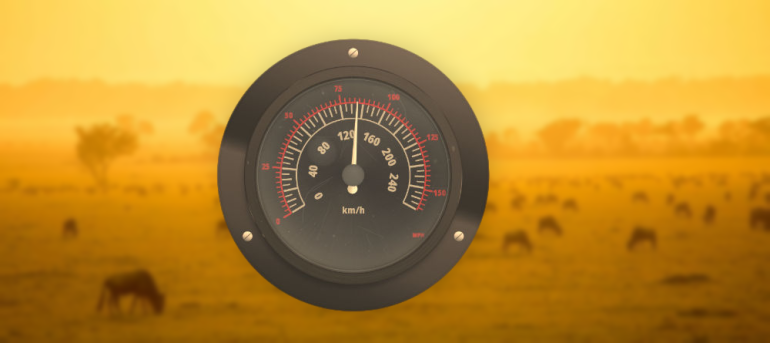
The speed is value=135 unit=km/h
